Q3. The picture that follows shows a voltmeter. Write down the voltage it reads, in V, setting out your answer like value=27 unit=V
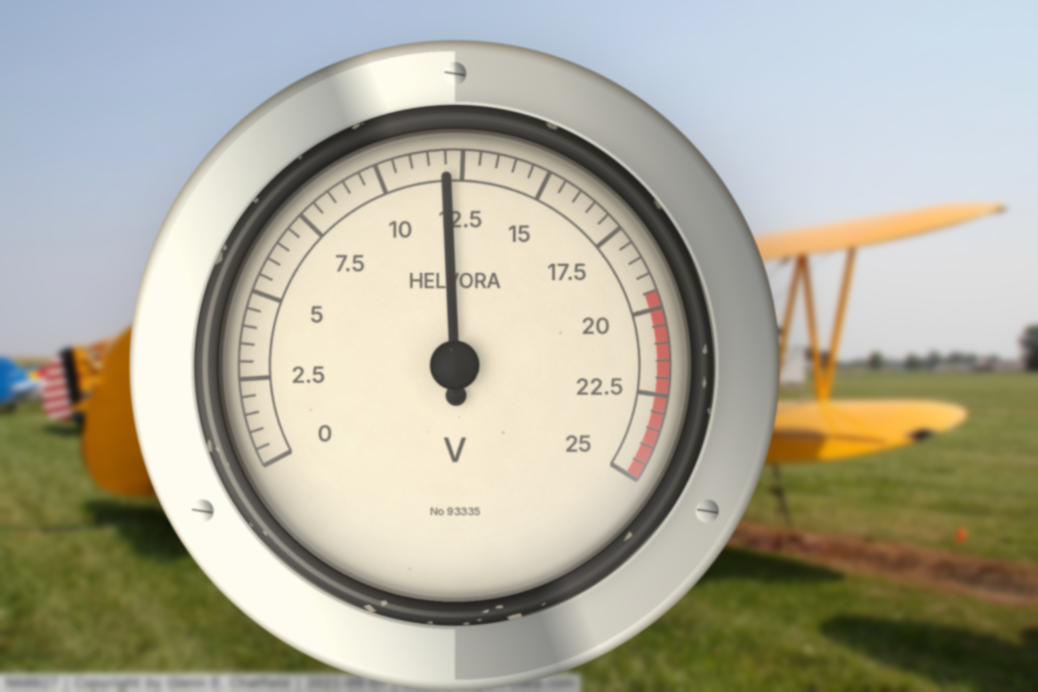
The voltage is value=12 unit=V
